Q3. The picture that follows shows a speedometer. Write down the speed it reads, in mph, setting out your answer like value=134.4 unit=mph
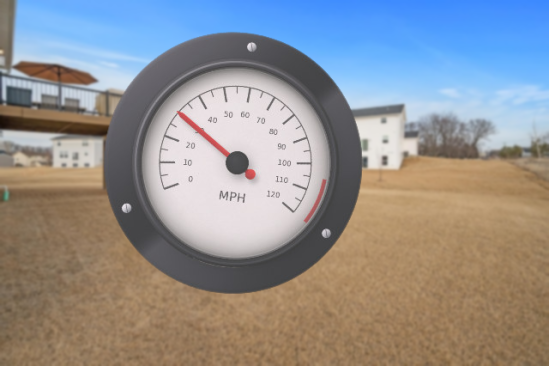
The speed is value=30 unit=mph
